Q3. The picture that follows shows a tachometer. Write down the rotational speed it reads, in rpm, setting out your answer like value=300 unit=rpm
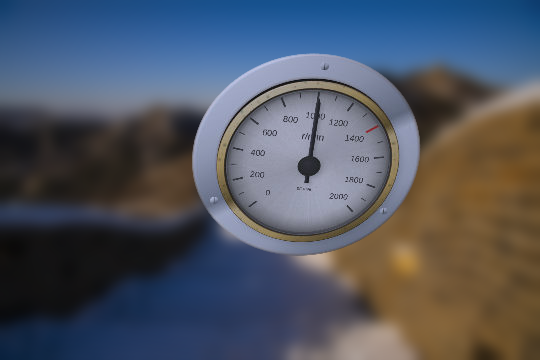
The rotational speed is value=1000 unit=rpm
